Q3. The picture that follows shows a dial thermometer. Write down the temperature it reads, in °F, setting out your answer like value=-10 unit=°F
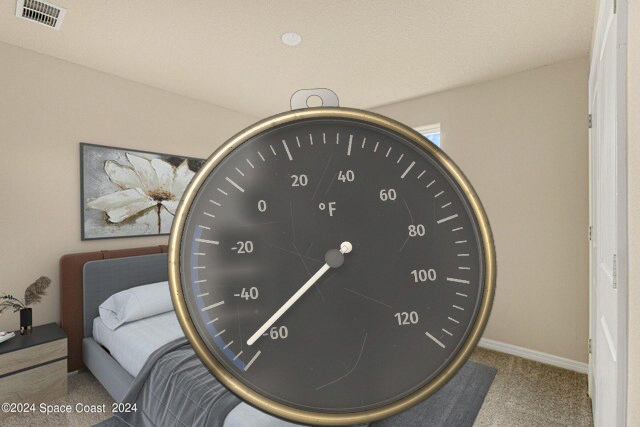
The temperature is value=-56 unit=°F
